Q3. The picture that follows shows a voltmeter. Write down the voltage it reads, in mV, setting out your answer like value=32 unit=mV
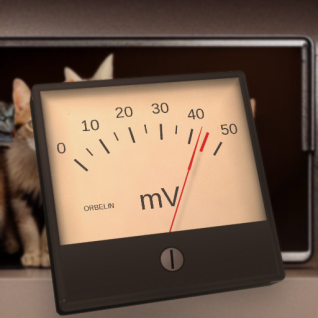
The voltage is value=42.5 unit=mV
